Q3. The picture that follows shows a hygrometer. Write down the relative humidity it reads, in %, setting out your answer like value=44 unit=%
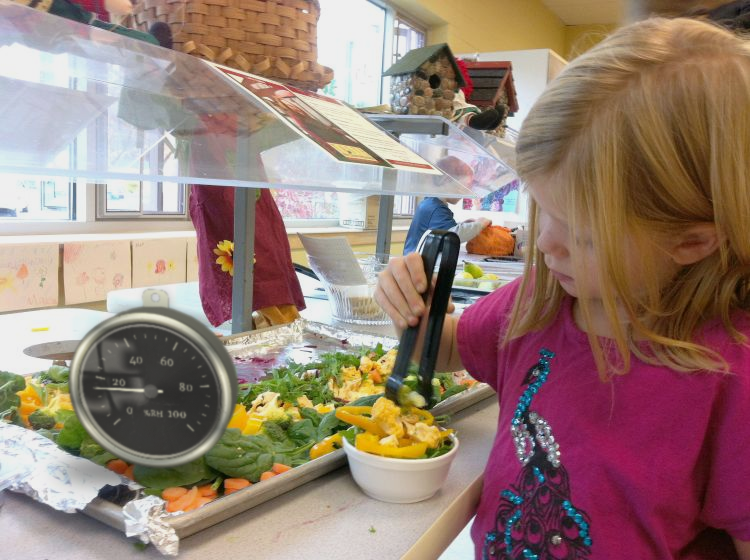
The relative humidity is value=16 unit=%
